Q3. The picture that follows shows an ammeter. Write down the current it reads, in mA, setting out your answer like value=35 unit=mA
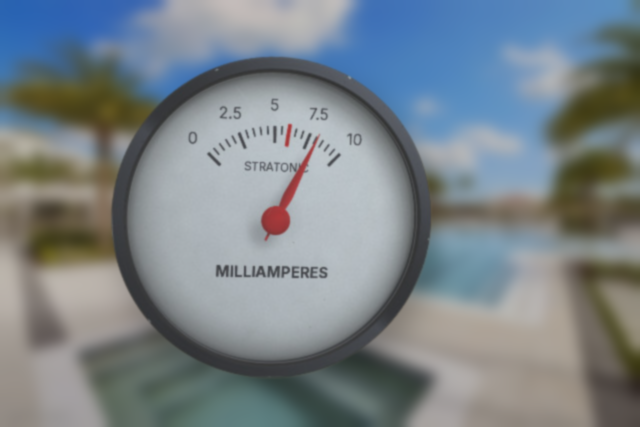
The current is value=8 unit=mA
